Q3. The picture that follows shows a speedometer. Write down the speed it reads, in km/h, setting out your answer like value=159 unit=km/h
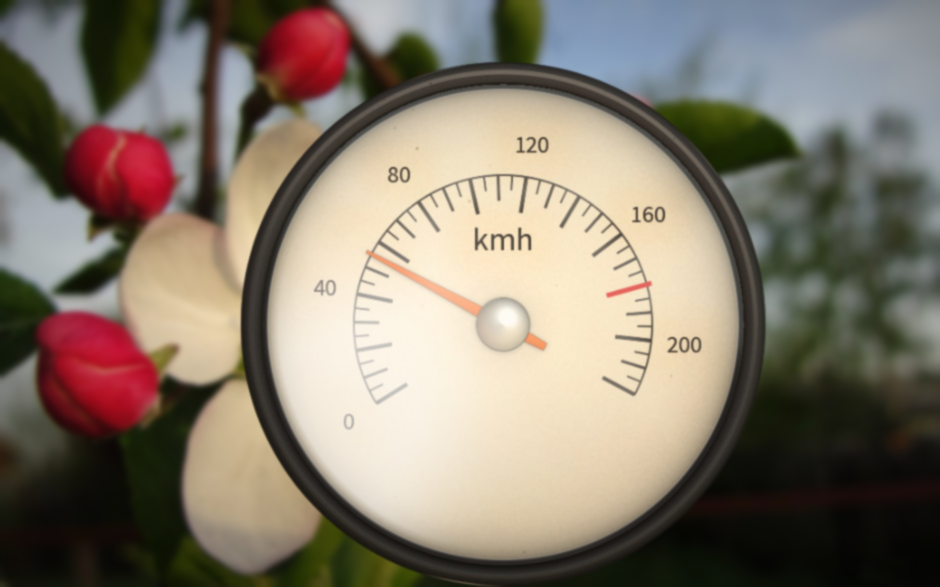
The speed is value=55 unit=km/h
